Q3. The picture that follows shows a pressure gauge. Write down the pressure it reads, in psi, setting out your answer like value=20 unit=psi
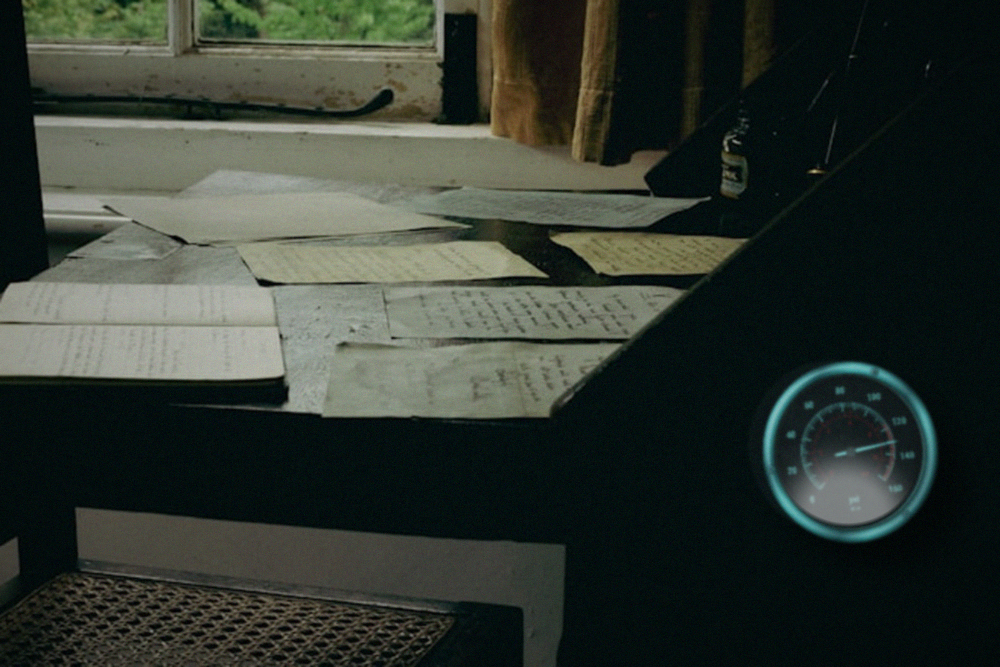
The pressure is value=130 unit=psi
